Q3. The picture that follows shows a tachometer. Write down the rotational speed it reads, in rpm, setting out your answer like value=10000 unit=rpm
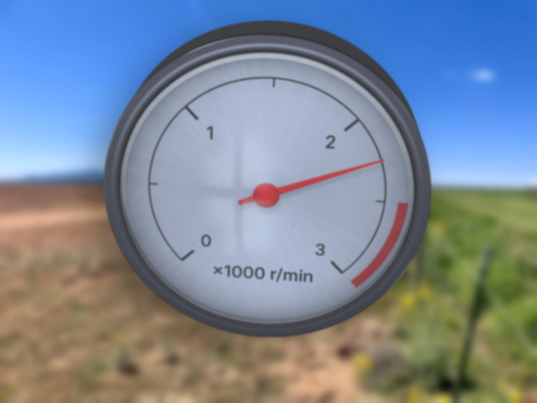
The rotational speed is value=2250 unit=rpm
